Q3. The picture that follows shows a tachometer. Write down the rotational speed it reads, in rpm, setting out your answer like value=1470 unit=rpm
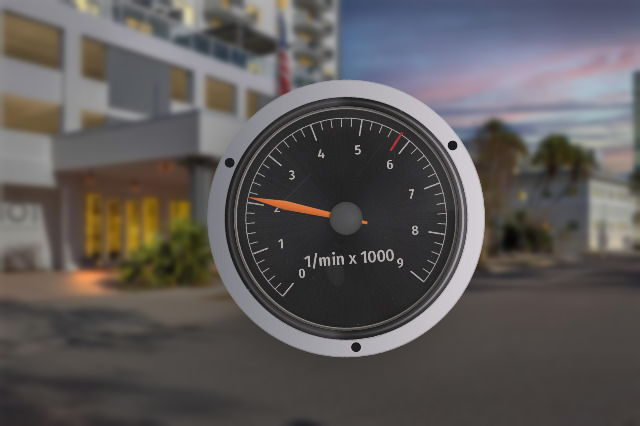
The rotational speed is value=2100 unit=rpm
